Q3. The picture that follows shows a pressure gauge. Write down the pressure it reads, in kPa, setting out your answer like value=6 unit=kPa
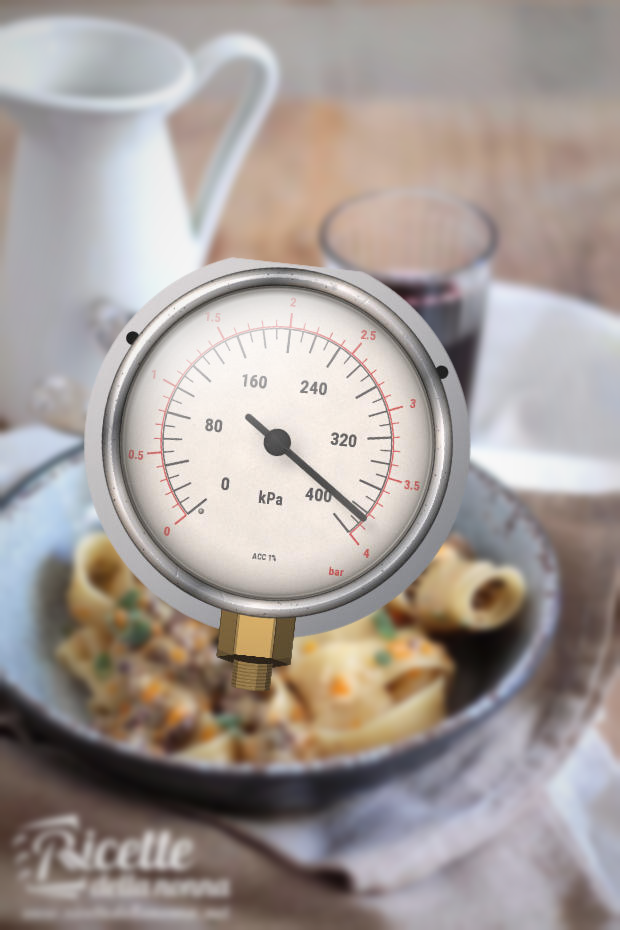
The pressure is value=385 unit=kPa
